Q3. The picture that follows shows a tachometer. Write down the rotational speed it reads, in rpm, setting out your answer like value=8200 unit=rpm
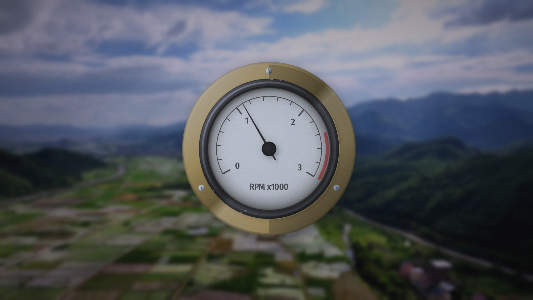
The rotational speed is value=1100 unit=rpm
